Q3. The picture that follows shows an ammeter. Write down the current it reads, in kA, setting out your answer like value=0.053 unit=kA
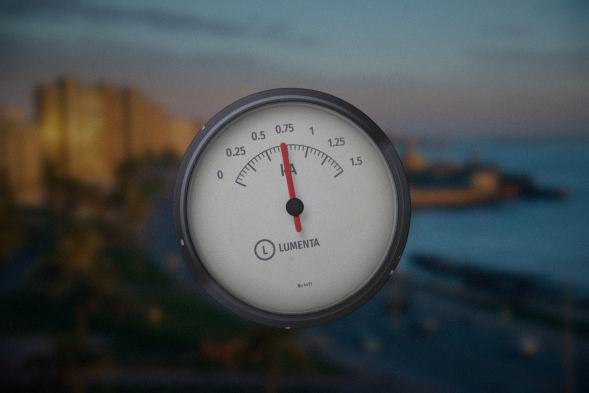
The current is value=0.7 unit=kA
